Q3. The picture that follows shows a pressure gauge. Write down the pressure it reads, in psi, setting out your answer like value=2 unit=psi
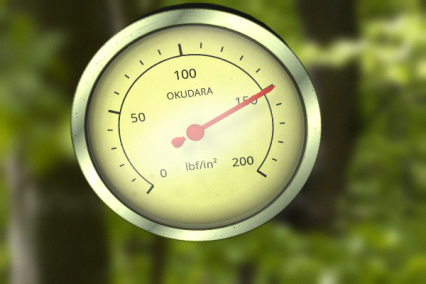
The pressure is value=150 unit=psi
